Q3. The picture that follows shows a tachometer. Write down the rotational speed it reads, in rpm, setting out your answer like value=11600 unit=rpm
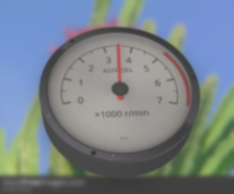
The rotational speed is value=3500 unit=rpm
